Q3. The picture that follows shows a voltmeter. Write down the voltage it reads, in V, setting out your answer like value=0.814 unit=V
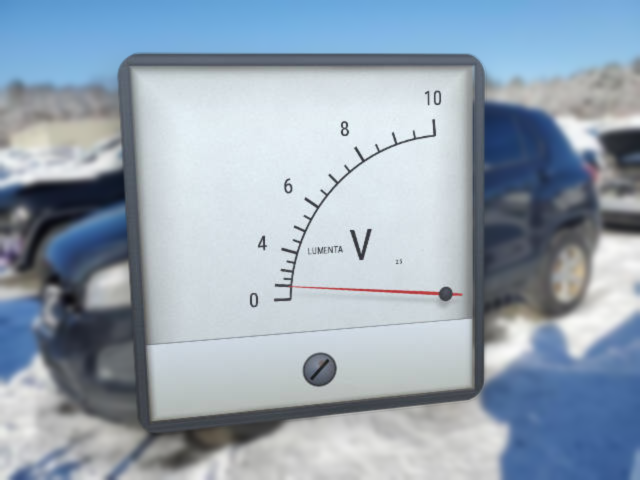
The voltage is value=2 unit=V
